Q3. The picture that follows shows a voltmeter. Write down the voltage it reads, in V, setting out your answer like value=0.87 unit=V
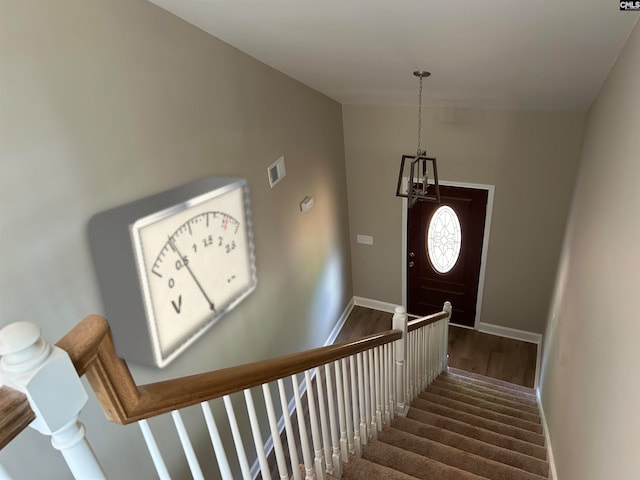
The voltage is value=0.5 unit=V
